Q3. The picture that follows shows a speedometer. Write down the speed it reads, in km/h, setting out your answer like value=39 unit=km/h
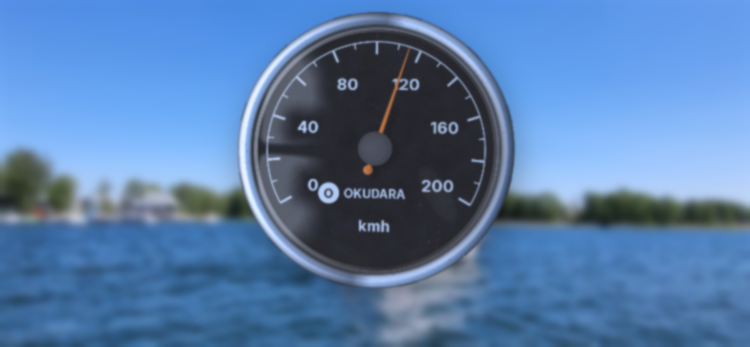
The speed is value=115 unit=km/h
